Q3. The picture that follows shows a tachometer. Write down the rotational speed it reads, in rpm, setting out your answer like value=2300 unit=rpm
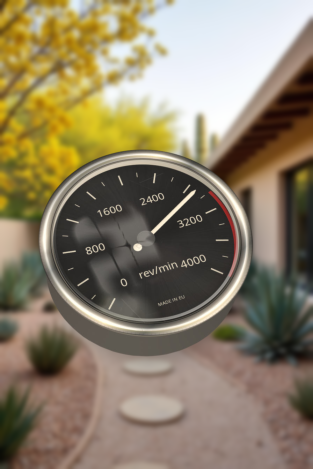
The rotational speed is value=2900 unit=rpm
